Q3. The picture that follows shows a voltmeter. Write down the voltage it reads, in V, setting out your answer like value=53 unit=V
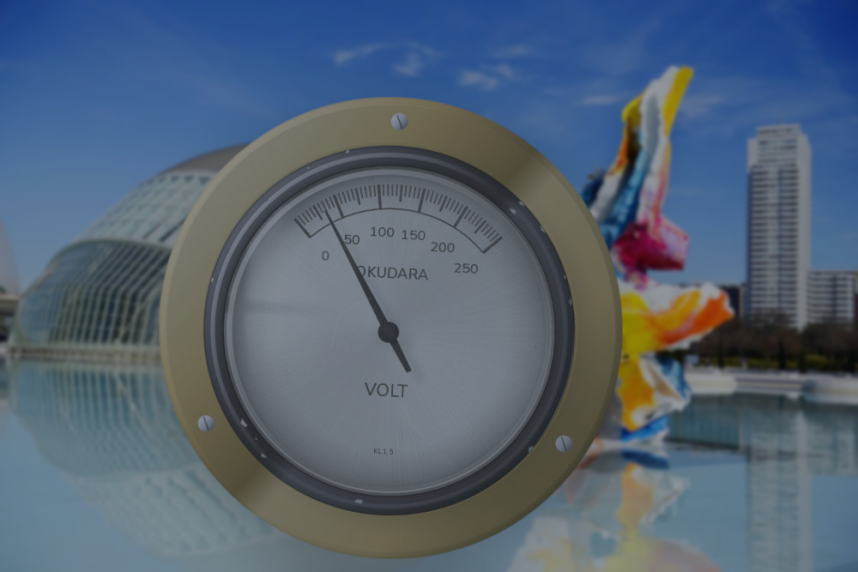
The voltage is value=35 unit=V
